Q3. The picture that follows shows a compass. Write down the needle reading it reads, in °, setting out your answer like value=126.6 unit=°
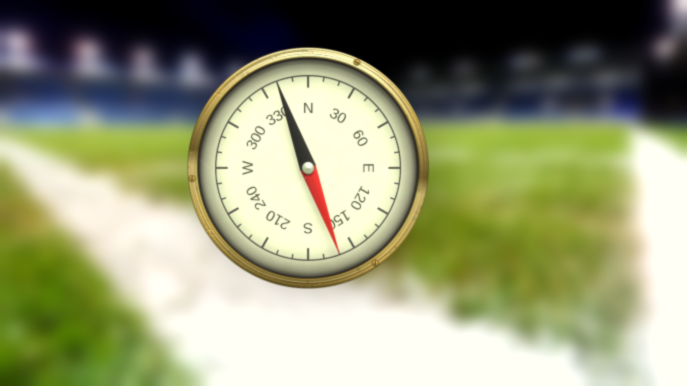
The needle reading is value=160 unit=°
